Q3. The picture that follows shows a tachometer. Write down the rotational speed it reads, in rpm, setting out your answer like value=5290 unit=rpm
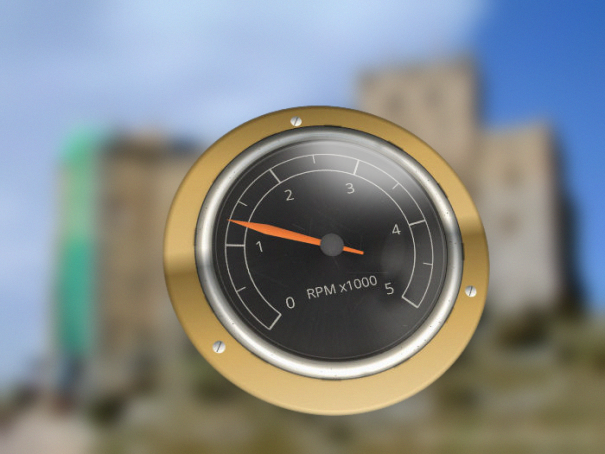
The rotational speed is value=1250 unit=rpm
